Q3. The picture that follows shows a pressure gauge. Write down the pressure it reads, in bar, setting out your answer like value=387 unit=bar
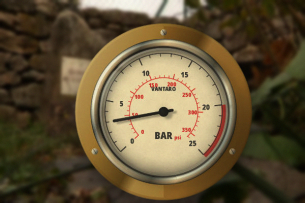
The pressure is value=3 unit=bar
